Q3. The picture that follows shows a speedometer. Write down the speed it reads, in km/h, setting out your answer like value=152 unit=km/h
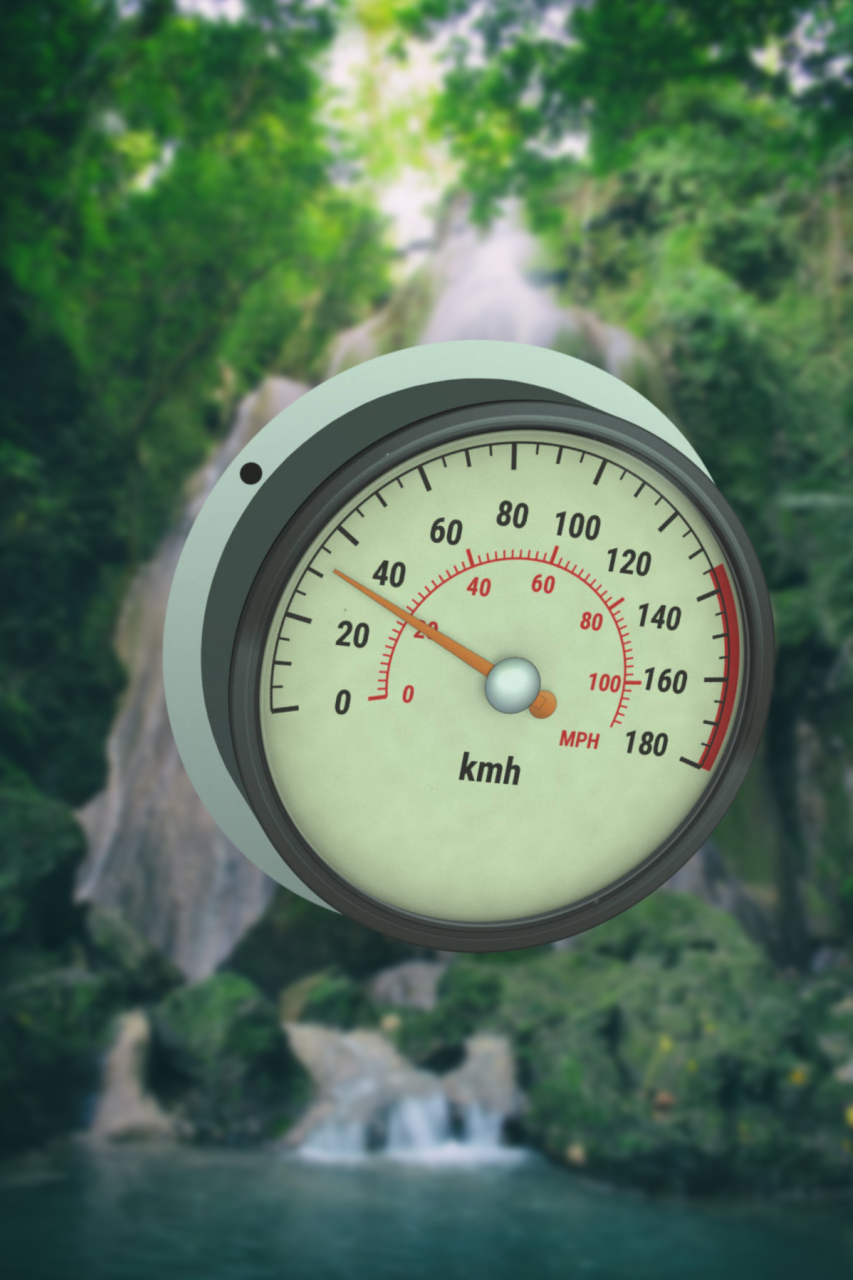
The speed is value=32.5 unit=km/h
